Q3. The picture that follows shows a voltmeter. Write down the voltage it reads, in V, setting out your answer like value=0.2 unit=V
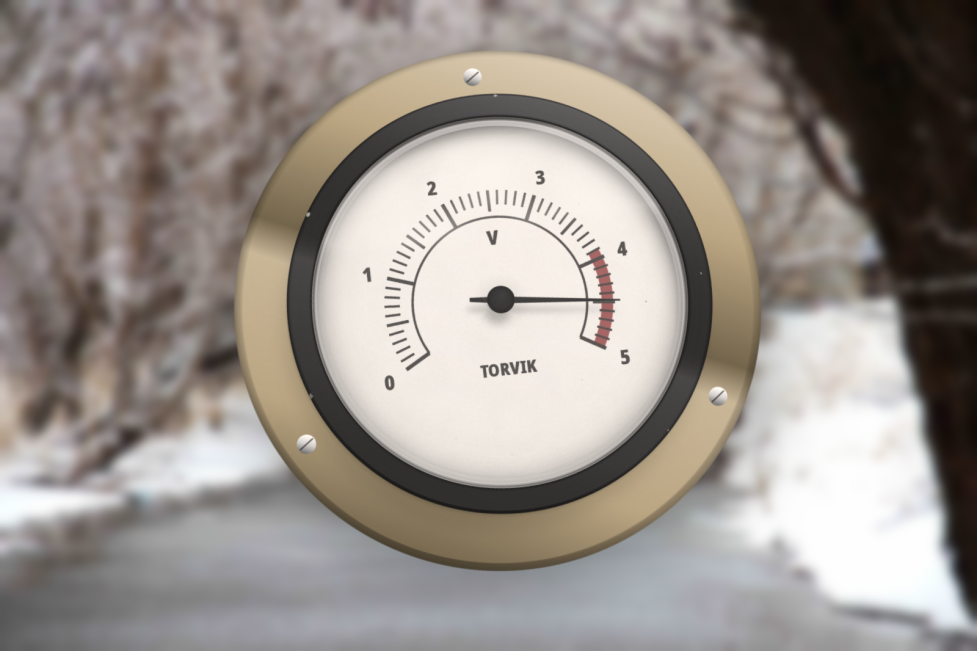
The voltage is value=4.5 unit=V
